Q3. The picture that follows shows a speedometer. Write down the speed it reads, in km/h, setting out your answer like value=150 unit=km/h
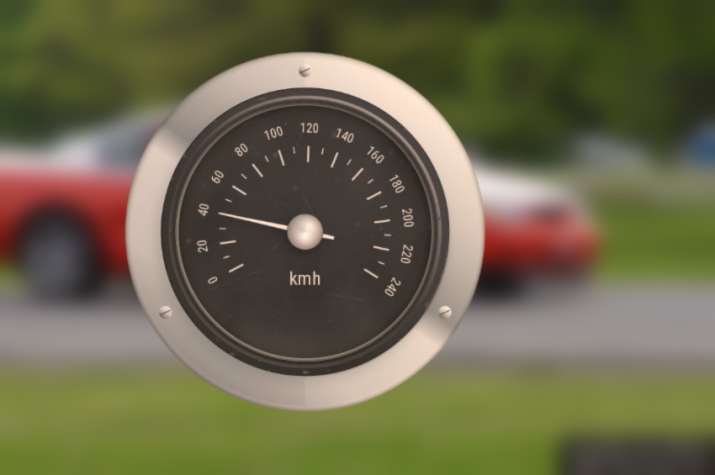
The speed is value=40 unit=km/h
